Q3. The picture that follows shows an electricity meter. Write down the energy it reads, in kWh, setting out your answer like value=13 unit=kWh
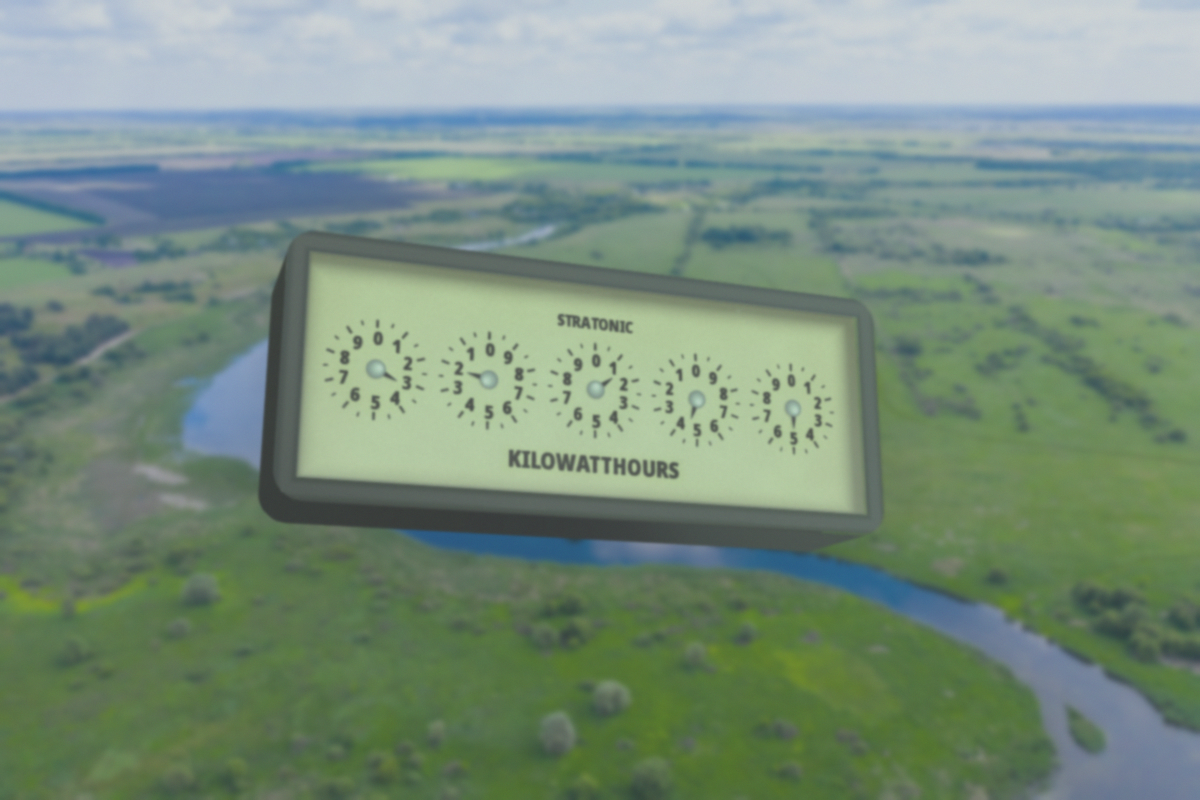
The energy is value=32145 unit=kWh
